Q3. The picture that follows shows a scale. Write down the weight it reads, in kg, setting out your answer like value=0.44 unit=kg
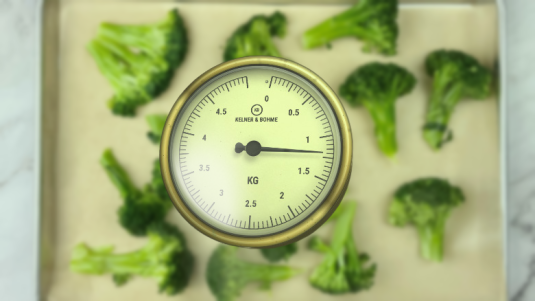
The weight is value=1.2 unit=kg
